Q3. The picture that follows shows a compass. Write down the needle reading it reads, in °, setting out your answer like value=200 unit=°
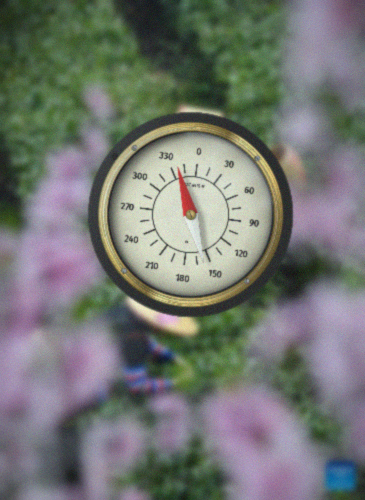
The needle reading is value=337.5 unit=°
